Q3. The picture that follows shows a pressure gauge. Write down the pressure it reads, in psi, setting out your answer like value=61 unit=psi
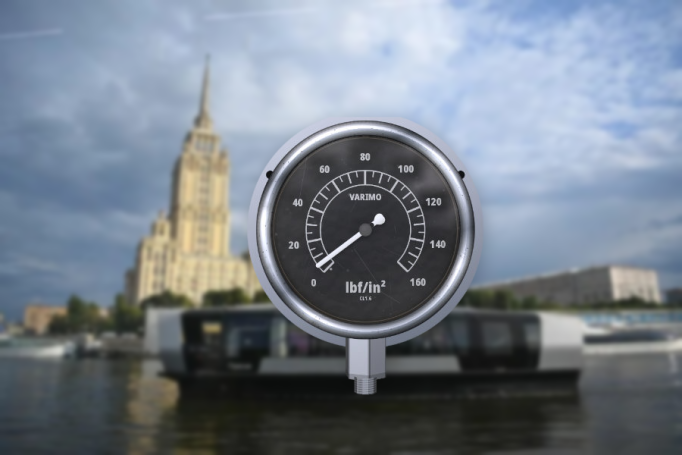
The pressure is value=5 unit=psi
